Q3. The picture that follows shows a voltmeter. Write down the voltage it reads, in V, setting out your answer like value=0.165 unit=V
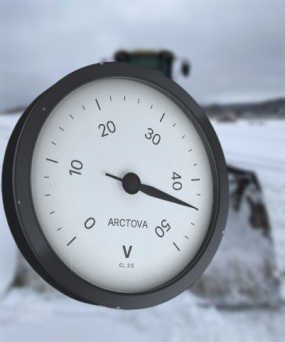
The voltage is value=44 unit=V
